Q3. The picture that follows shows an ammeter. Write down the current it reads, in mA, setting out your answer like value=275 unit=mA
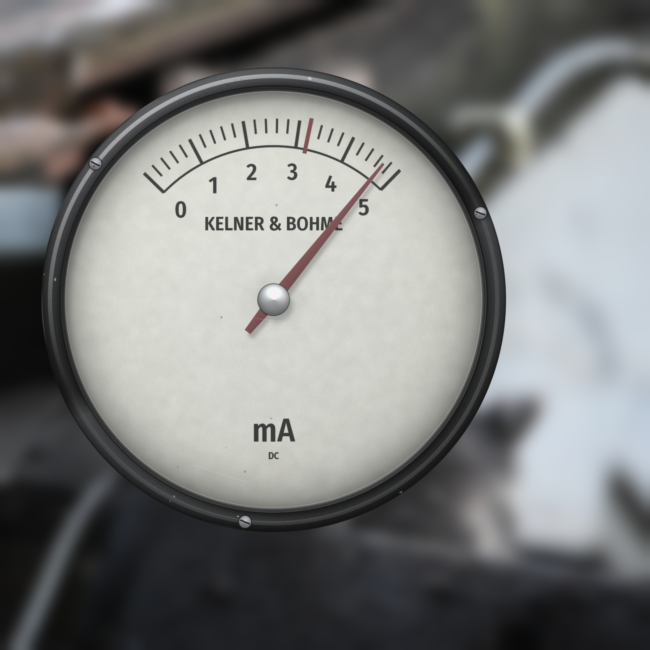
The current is value=4.7 unit=mA
